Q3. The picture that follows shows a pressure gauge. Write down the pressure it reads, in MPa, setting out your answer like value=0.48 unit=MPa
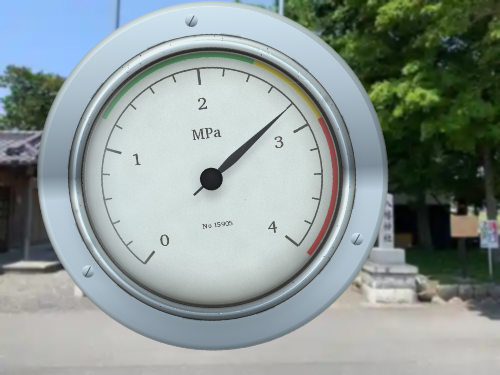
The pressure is value=2.8 unit=MPa
